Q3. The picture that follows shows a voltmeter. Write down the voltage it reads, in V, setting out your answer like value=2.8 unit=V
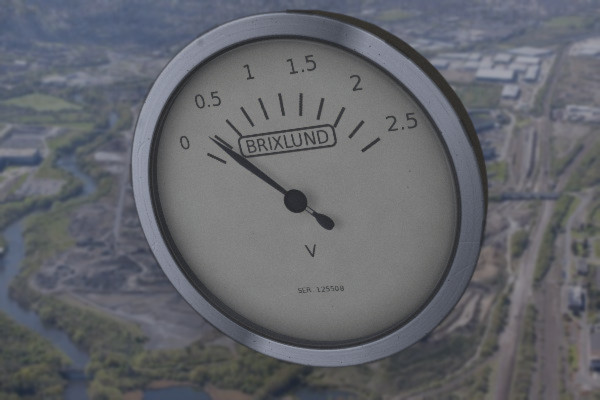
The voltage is value=0.25 unit=V
